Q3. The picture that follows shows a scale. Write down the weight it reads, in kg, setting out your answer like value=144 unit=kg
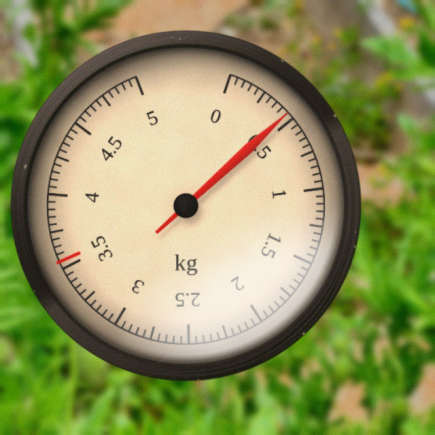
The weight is value=0.45 unit=kg
